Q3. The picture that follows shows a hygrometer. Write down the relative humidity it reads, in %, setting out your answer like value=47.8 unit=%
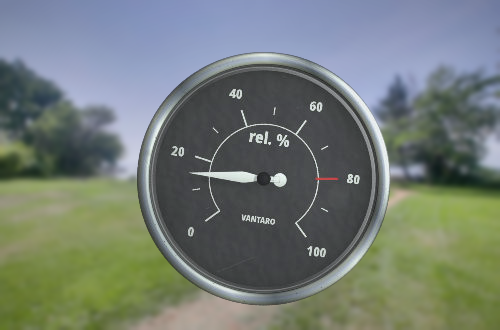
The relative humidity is value=15 unit=%
